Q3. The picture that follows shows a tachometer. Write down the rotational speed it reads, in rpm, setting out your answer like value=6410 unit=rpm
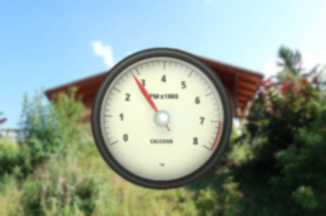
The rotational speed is value=2800 unit=rpm
